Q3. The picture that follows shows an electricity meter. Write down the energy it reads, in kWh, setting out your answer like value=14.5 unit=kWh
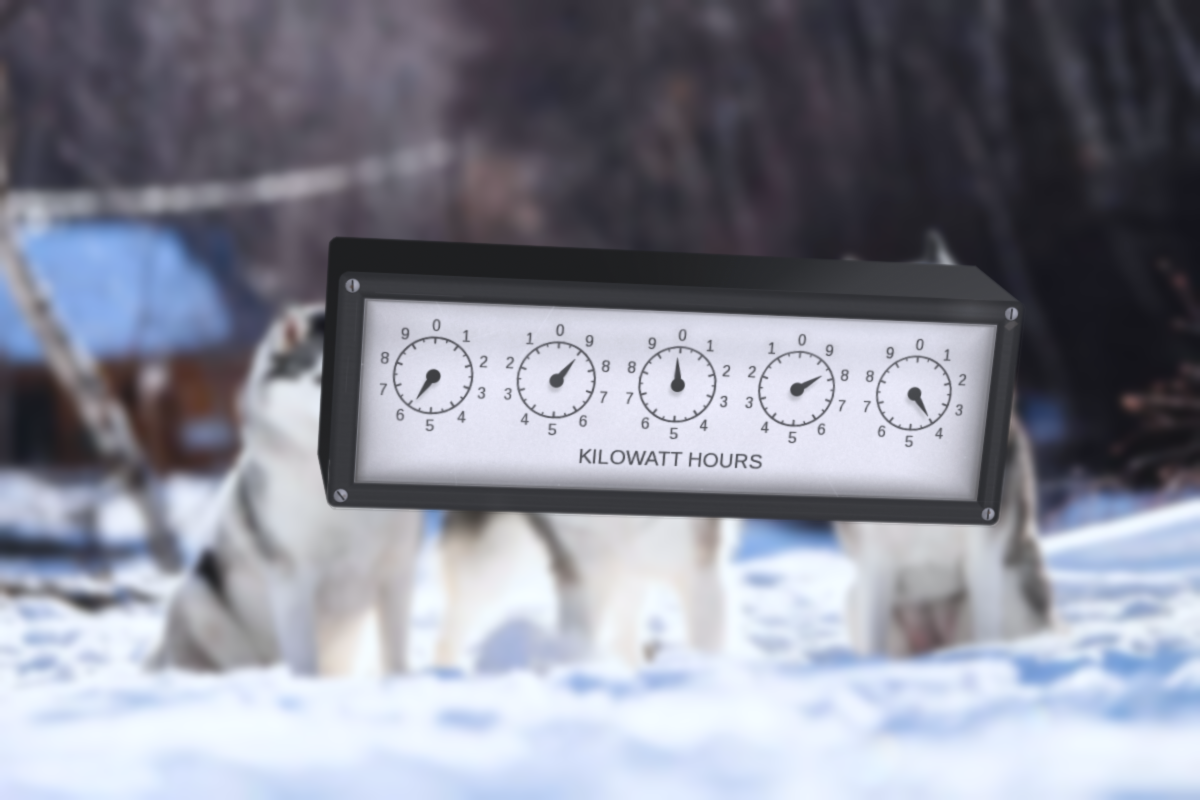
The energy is value=58984 unit=kWh
